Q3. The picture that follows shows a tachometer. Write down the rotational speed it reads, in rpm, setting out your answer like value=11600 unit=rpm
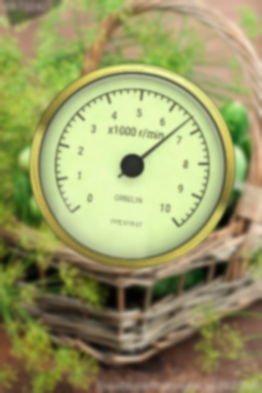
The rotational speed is value=6600 unit=rpm
